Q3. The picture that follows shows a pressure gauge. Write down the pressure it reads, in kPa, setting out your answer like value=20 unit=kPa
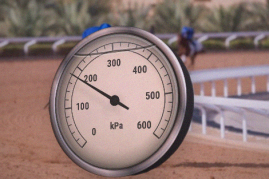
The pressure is value=180 unit=kPa
